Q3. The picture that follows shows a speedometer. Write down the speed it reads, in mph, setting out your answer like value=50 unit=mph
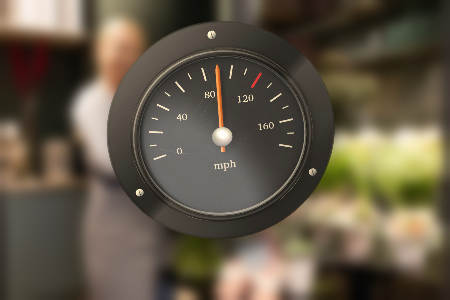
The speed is value=90 unit=mph
